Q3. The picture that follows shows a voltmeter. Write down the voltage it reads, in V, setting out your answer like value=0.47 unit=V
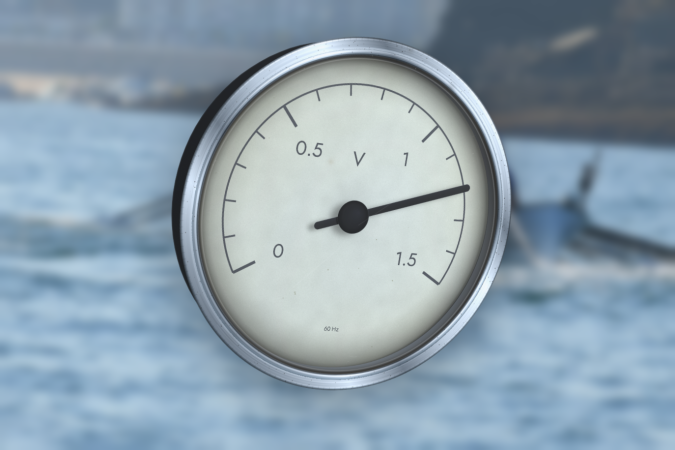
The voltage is value=1.2 unit=V
